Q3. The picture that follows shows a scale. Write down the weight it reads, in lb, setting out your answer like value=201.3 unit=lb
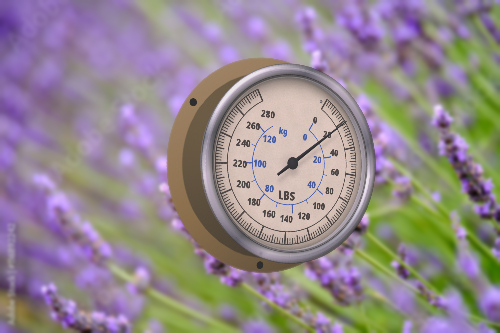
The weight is value=20 unit=lb
